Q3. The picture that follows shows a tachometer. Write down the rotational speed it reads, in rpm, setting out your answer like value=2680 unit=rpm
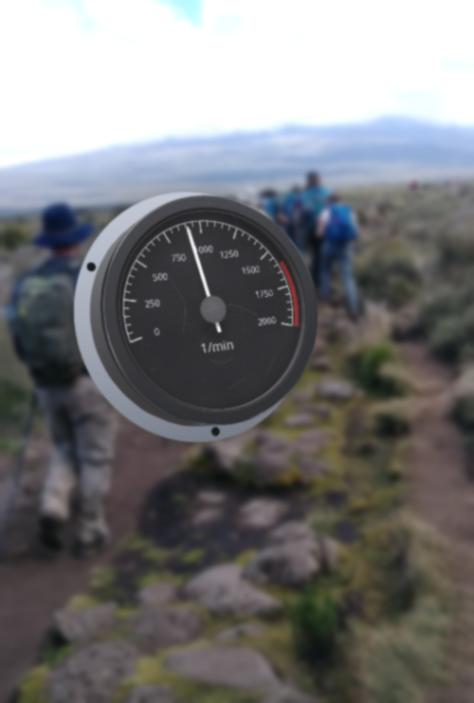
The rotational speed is value=900 unit=rpm
